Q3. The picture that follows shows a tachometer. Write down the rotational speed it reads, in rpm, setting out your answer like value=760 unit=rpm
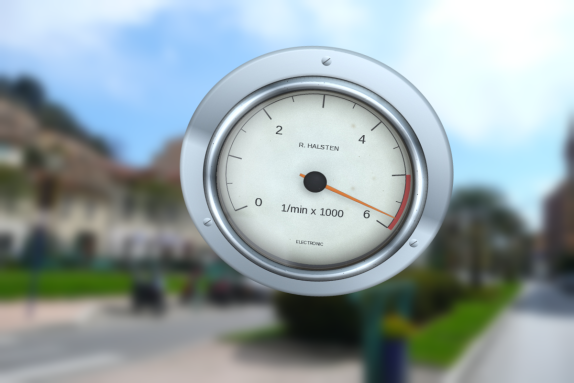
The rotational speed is value=5750 unit=rpm
